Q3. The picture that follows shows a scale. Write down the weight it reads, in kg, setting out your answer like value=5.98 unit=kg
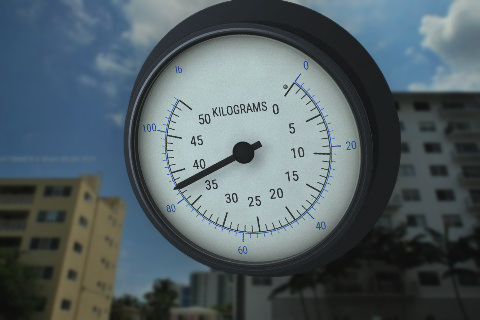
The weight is value=38 unit=kg
